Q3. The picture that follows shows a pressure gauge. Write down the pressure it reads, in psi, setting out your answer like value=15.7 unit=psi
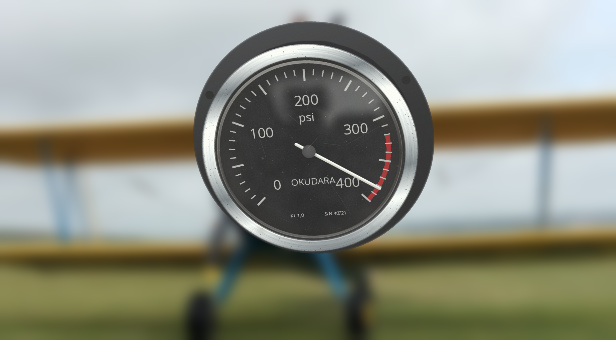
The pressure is value=380 unit=psi
